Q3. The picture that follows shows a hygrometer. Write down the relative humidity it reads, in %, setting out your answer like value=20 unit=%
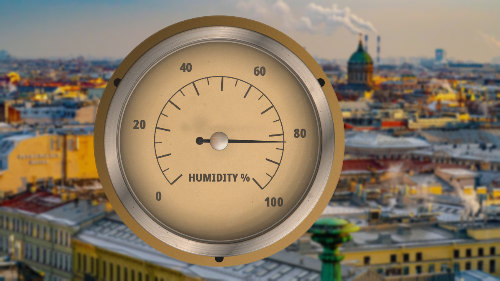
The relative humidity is value=82.5 unit=%
